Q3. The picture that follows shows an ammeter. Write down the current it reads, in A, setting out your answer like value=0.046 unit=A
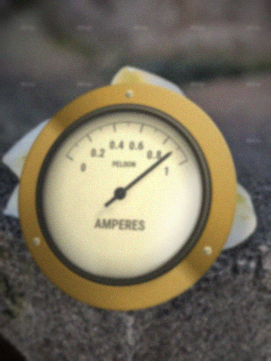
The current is value=0.9 unit=A
